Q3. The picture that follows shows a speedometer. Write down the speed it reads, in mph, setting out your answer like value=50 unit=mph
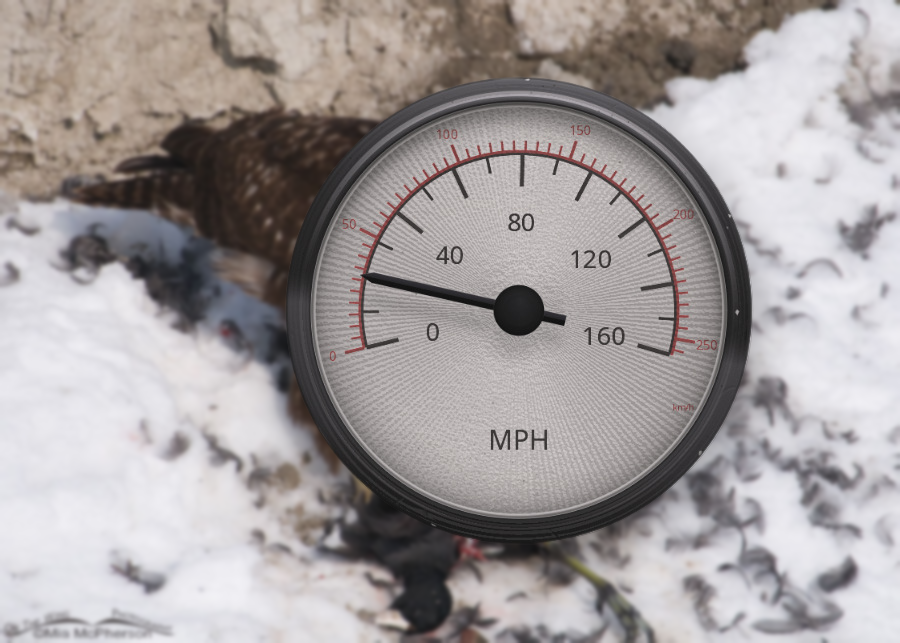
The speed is value=20 unit=mph
